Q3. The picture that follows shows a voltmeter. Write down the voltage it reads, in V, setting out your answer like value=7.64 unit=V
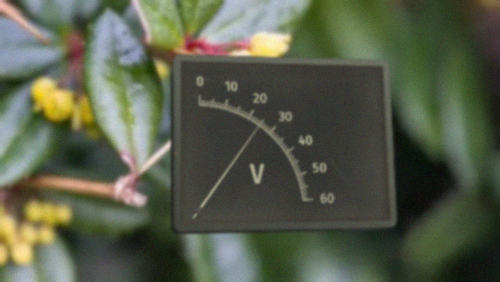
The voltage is value=25 unit=V
